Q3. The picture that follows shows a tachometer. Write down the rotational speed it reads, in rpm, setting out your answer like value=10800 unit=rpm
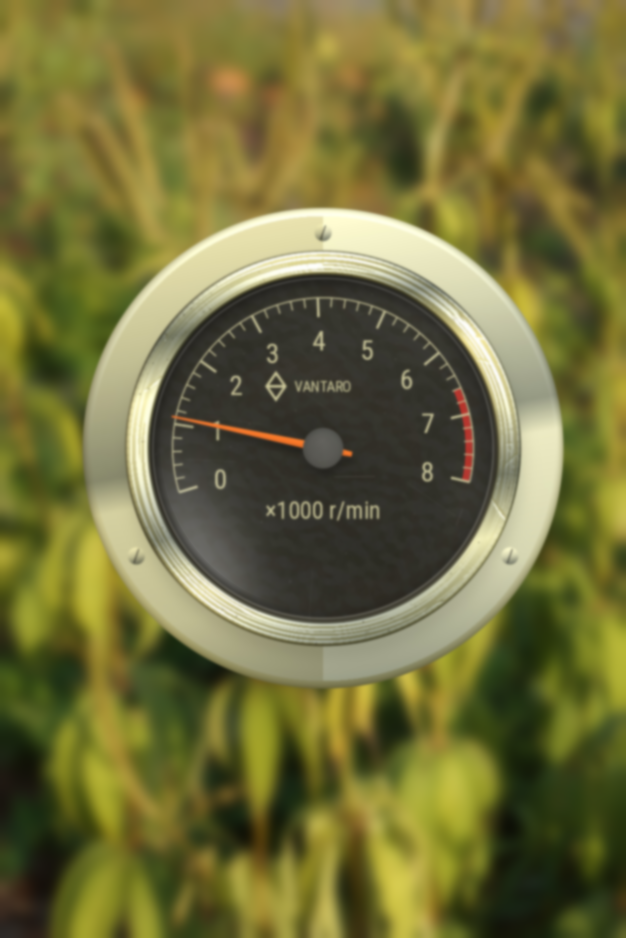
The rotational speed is value=1100 unit=rpm
